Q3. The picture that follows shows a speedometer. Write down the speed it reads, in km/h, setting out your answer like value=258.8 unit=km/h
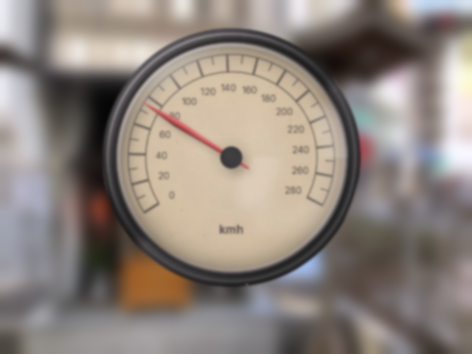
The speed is value=75 unit=km/h
